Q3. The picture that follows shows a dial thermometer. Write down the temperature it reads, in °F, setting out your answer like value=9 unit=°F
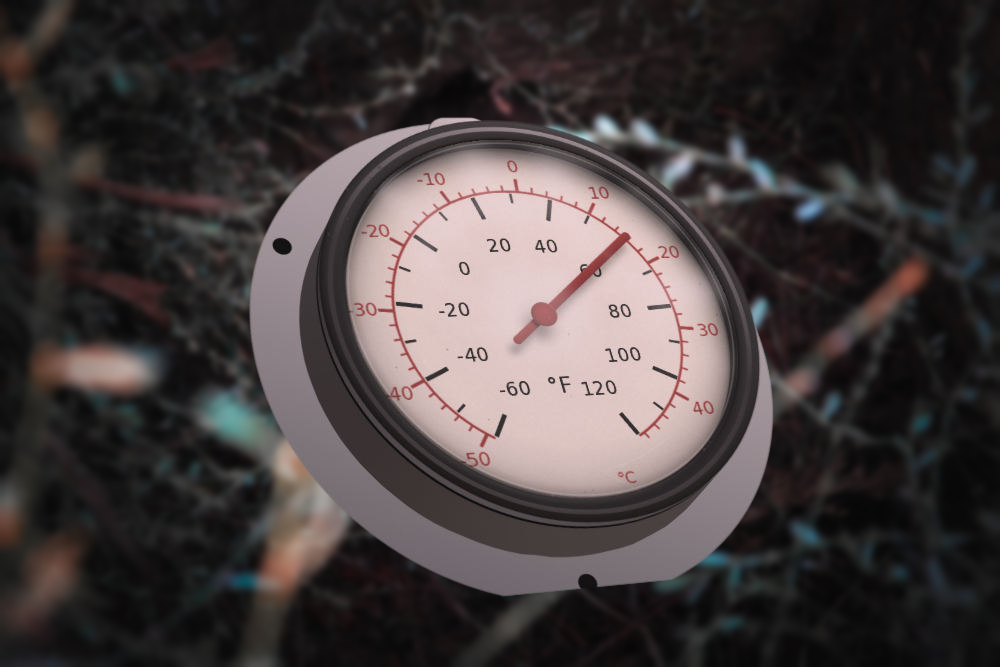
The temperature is value=60 unit=°F
